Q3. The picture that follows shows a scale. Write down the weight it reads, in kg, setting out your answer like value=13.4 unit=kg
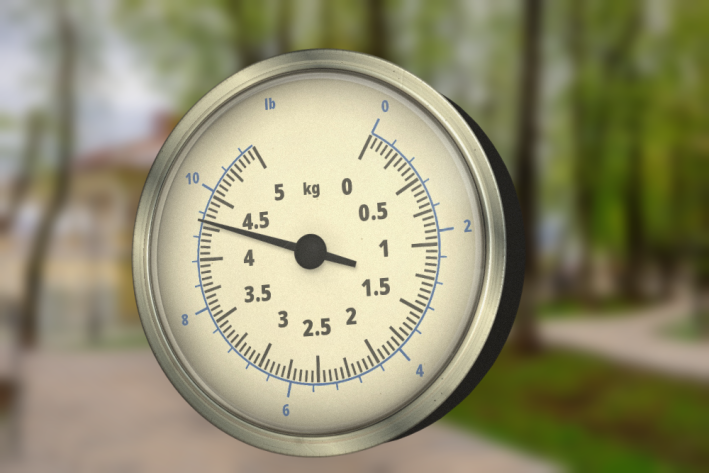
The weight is value=4.3 unit=kg
